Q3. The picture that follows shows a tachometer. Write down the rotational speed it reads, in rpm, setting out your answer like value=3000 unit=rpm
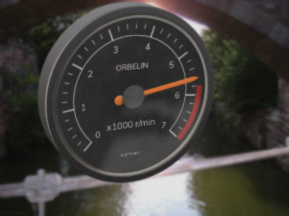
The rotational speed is value=5600 unit=rpm
